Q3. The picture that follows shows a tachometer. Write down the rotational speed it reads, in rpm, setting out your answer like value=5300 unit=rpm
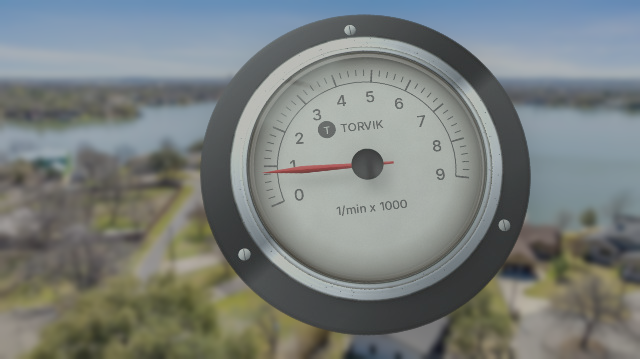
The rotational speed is value=800 unit=rpm
